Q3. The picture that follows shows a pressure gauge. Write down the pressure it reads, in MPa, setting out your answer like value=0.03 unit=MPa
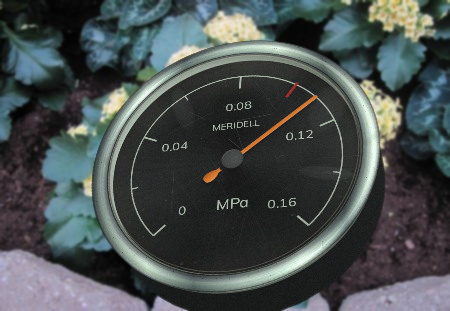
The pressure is value=0.11 unit=MPa
